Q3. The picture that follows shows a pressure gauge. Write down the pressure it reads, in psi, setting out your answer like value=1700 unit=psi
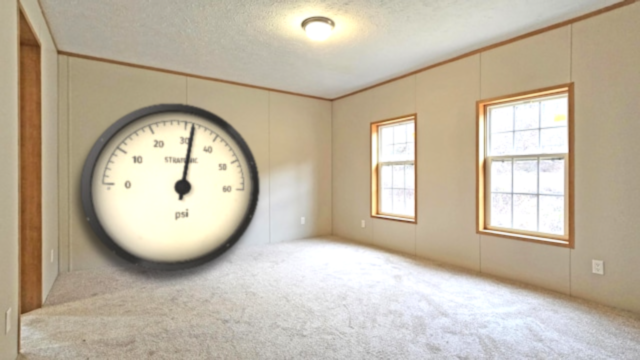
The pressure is value=32 unit=psi
